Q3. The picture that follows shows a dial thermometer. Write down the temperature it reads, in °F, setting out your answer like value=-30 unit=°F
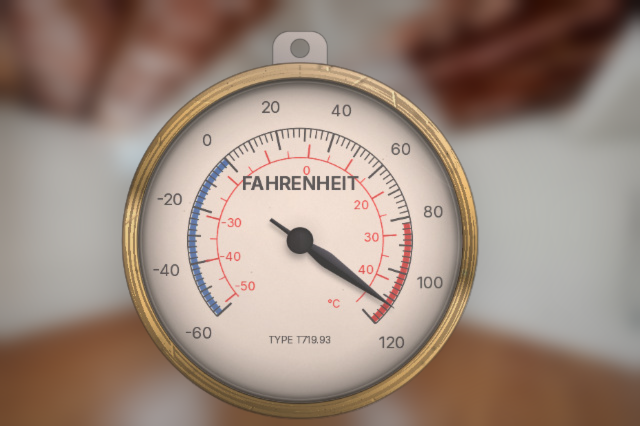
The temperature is value=112 unit=°F
